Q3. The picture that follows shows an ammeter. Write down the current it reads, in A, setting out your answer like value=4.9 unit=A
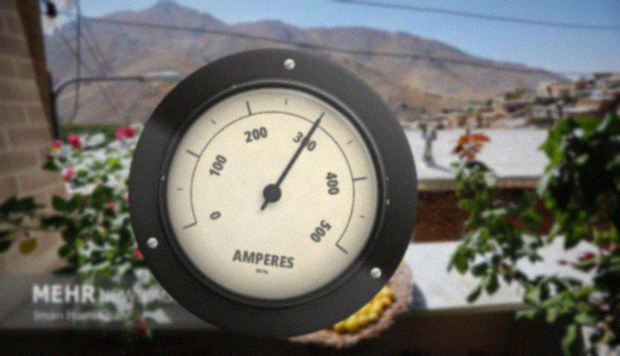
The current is value=300 unit=A
